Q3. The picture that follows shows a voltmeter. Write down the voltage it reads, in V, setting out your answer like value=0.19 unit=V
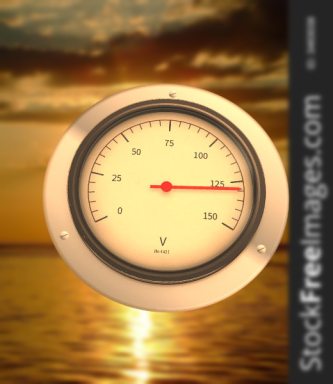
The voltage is value=130 unit=V
